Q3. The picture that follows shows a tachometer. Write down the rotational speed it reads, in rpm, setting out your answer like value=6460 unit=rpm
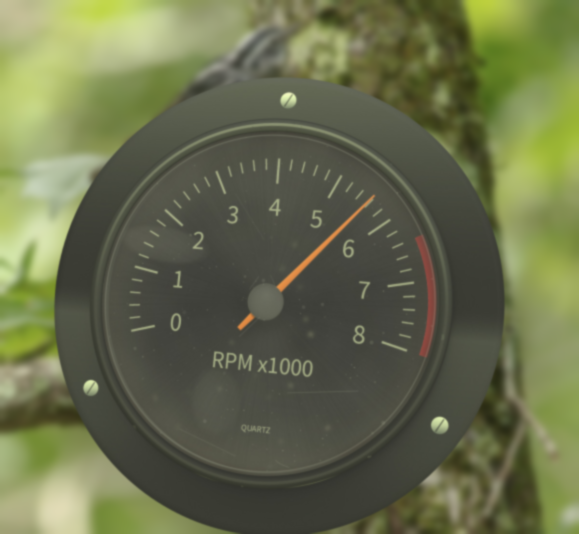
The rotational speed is value=5600 unit=rpm
